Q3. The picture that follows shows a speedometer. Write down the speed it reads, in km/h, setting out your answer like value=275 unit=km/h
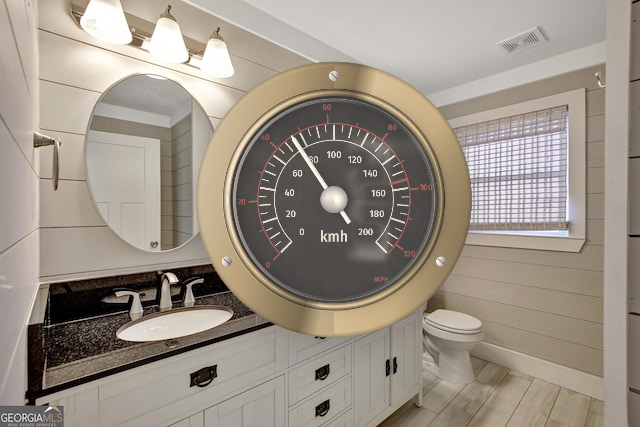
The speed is value=75 unit=km/h
